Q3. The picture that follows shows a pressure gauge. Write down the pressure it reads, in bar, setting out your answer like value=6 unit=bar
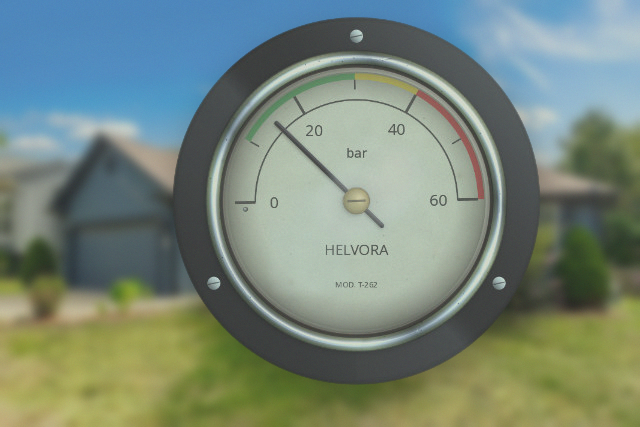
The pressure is value=15 unit=bar
